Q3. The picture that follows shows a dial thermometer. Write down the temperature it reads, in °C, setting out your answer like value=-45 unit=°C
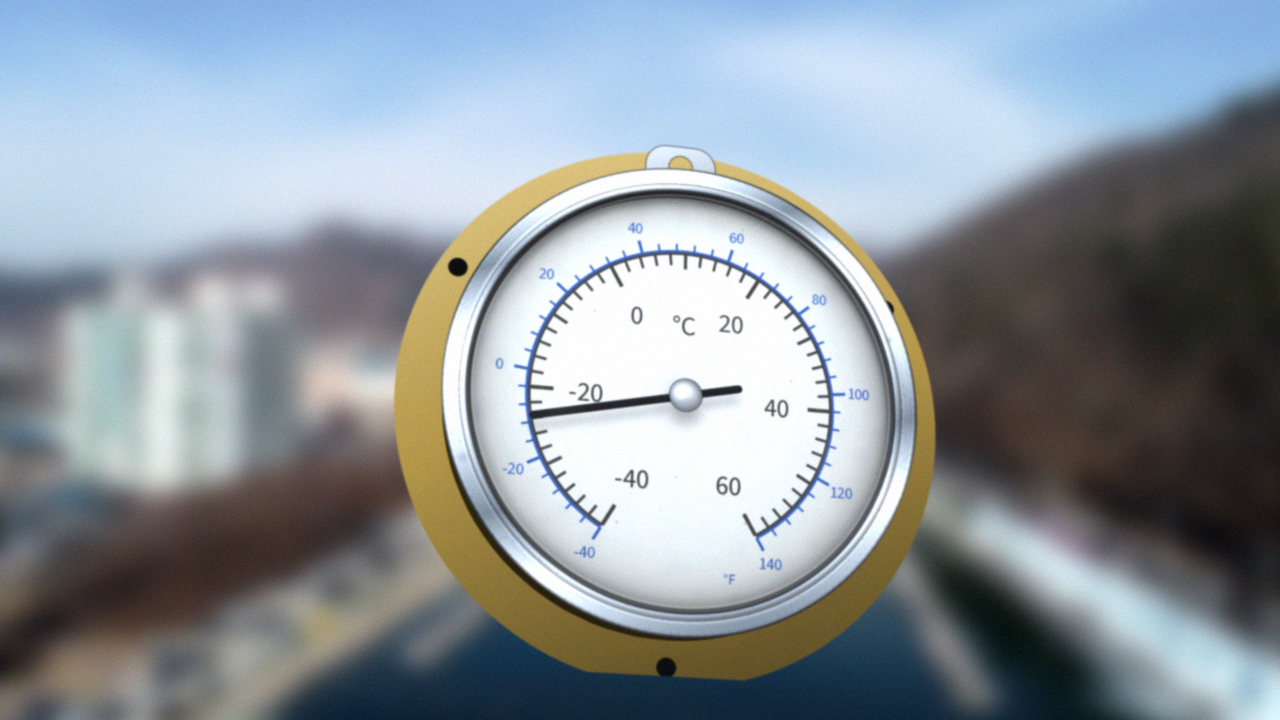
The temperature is value=-24 unit=°C
